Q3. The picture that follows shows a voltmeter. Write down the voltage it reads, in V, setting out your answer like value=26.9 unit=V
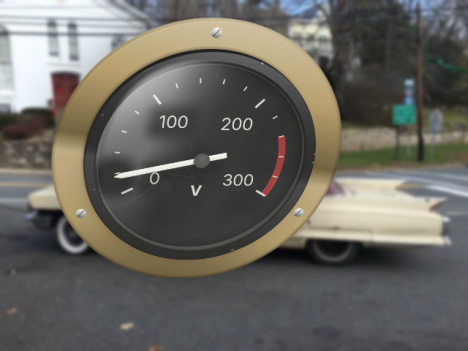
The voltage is value=20 unit=V
